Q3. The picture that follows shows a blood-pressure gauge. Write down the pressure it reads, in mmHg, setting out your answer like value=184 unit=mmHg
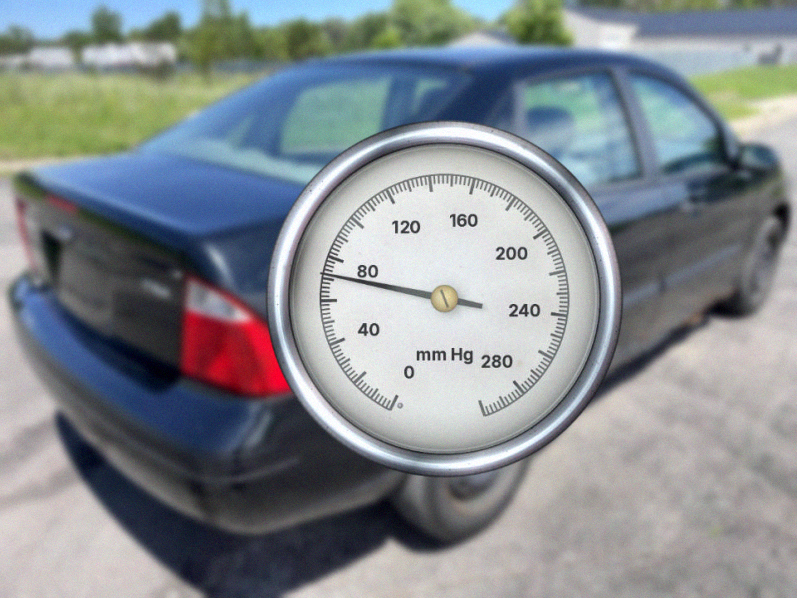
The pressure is value=72 unit=mmHg
